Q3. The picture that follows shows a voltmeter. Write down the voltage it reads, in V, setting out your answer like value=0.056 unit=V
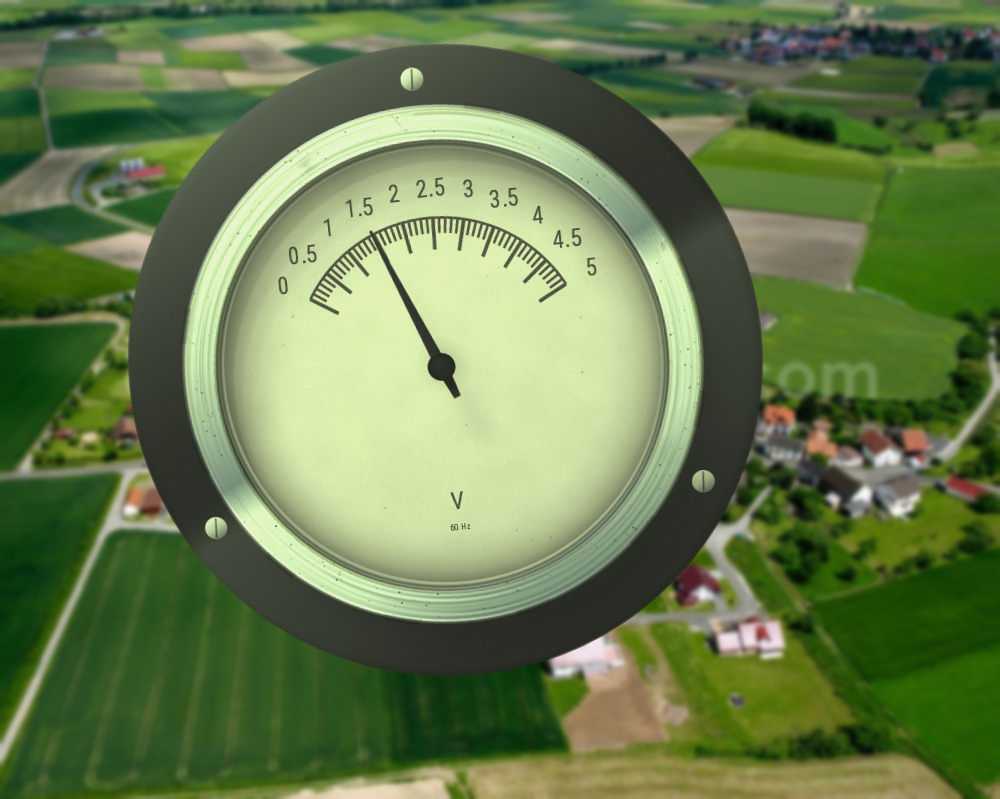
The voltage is value=1.5 unit=V
